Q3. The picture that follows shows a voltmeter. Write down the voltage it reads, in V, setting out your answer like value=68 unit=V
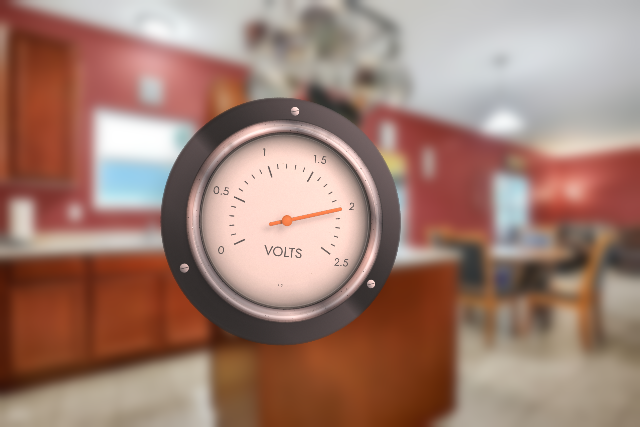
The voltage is value=2 unit=V
